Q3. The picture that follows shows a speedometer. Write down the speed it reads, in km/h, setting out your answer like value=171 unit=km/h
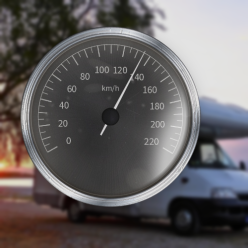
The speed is value=135 unit=km/h
